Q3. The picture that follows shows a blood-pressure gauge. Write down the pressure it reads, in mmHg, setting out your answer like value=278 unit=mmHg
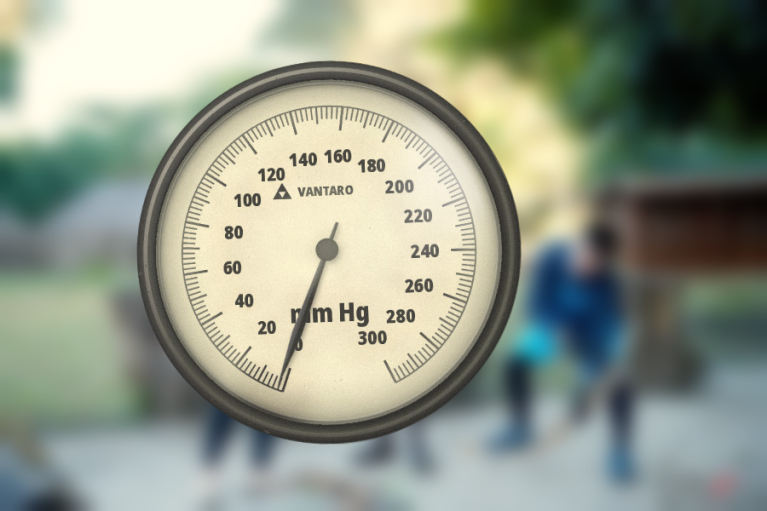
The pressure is value=2 unit=mmHg
